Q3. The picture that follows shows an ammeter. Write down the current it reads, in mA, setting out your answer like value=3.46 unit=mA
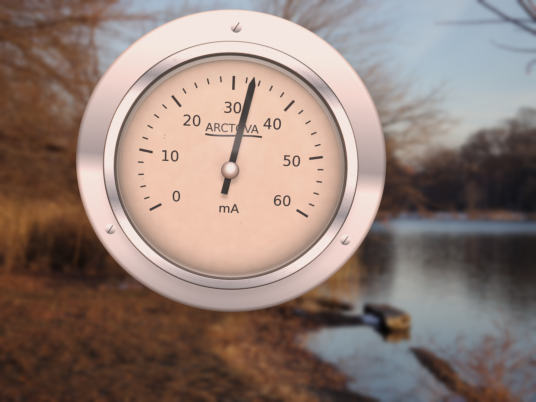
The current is value=33 unit=mA
